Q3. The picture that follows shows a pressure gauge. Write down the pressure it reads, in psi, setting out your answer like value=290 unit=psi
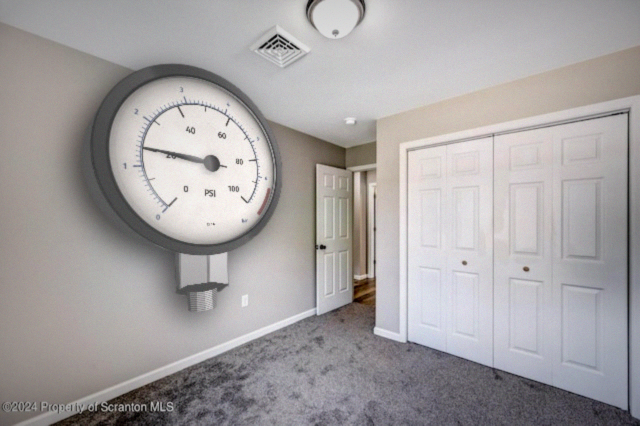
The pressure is value=20 unit=psi
